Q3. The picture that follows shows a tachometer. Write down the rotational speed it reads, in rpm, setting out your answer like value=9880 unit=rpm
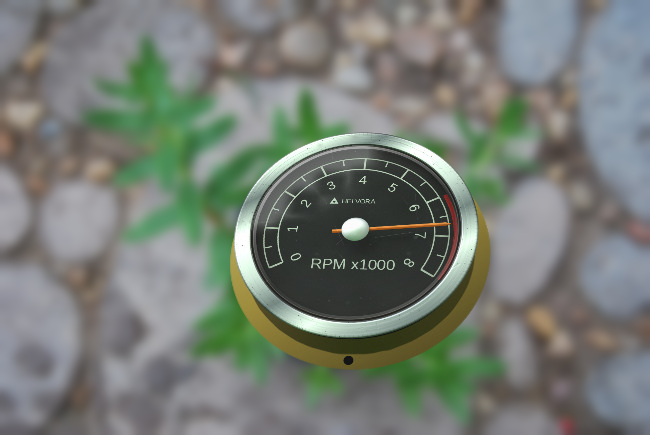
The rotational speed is value=6750 unit=rpm
